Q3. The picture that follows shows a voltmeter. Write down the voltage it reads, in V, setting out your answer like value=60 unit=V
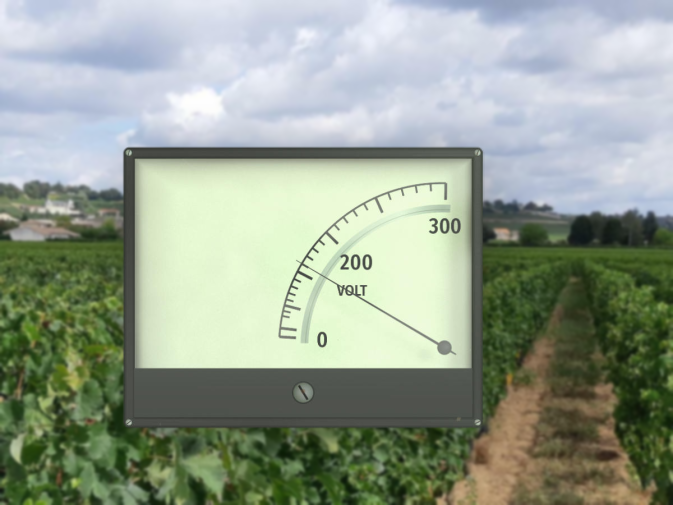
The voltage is value=160 unit=V
